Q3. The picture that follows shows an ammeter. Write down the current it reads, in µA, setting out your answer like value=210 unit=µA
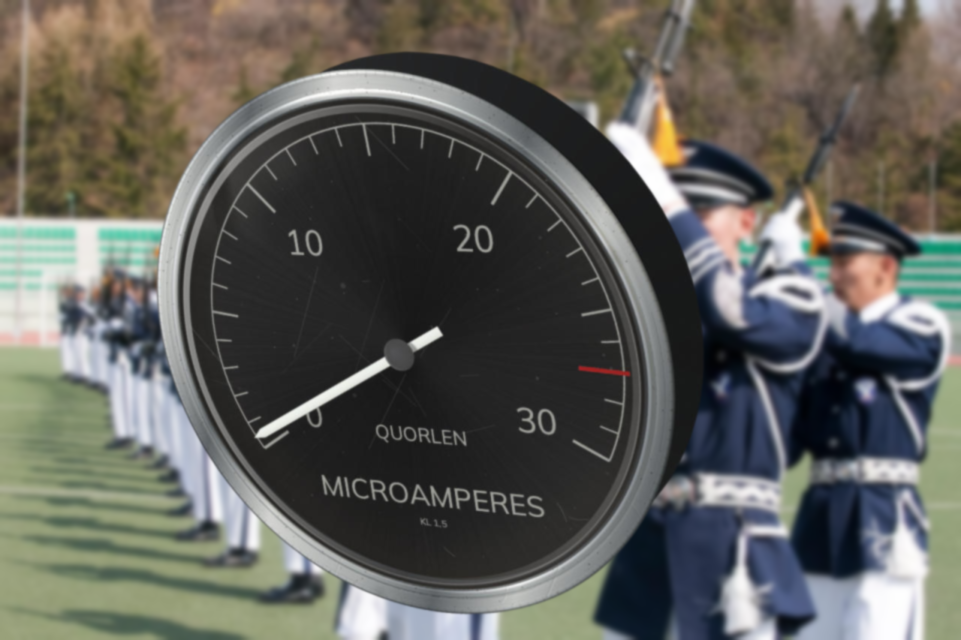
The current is value=0.5 unit=µA
